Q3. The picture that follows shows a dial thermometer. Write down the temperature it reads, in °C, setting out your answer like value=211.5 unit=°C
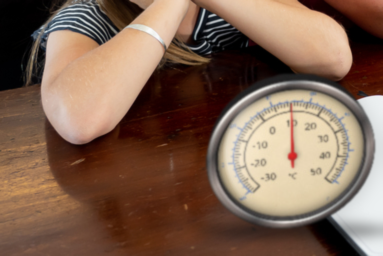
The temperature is value=10 unit=°C
